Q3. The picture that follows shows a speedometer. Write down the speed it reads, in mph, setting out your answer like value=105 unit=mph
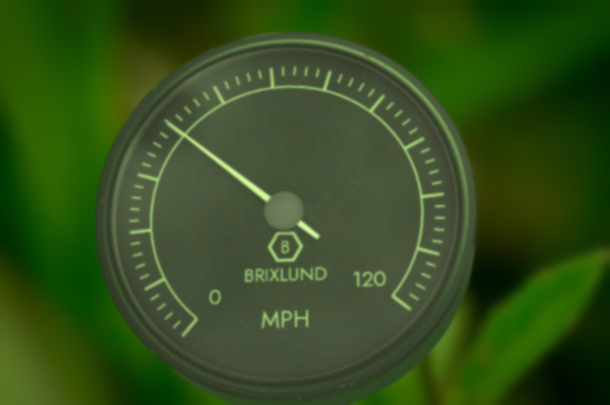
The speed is value=40 unit=mph
